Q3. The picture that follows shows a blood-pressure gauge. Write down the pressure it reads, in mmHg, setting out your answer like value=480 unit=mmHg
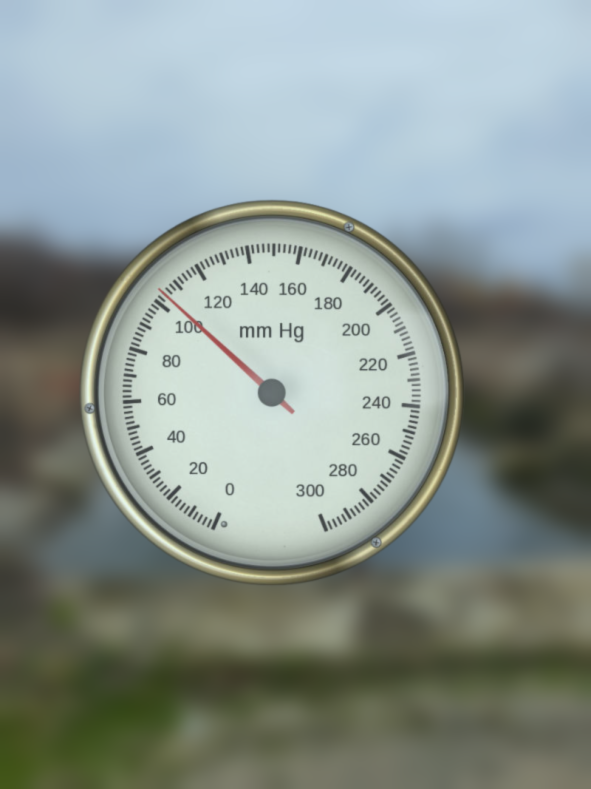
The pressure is value=104 unit=mmHg
